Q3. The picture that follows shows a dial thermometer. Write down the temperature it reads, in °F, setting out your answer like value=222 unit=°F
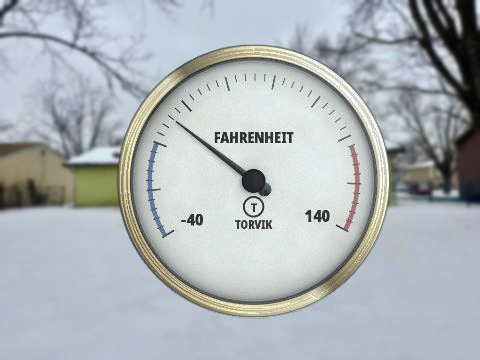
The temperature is value=12 unit=°F
